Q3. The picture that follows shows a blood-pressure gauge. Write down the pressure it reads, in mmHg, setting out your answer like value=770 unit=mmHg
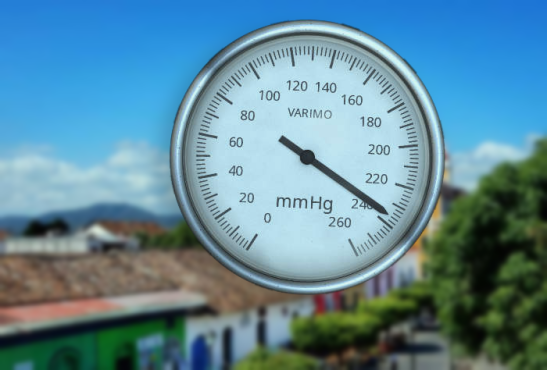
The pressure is value=236 unit=mmHg
